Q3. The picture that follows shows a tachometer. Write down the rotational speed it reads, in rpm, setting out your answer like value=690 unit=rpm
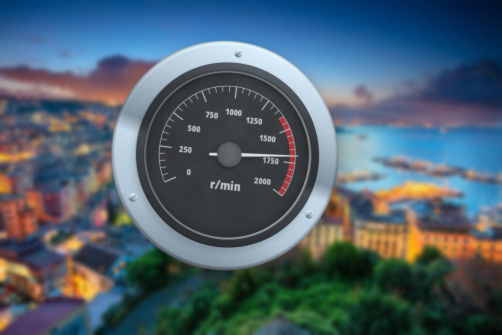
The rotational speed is value=1700 unit=rpm
